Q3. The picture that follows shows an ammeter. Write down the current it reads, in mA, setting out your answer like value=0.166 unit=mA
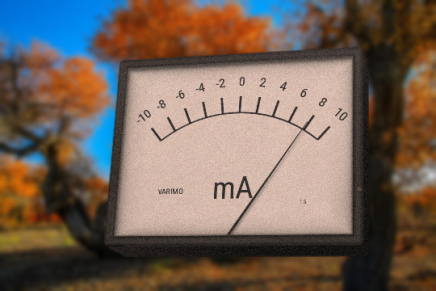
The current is value=8 unit=mA
